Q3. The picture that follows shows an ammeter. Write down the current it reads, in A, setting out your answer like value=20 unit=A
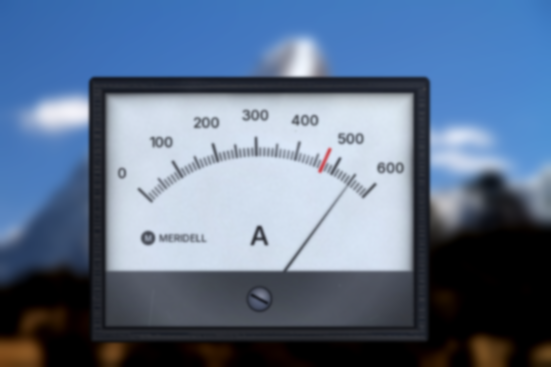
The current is value=550 unit=A
